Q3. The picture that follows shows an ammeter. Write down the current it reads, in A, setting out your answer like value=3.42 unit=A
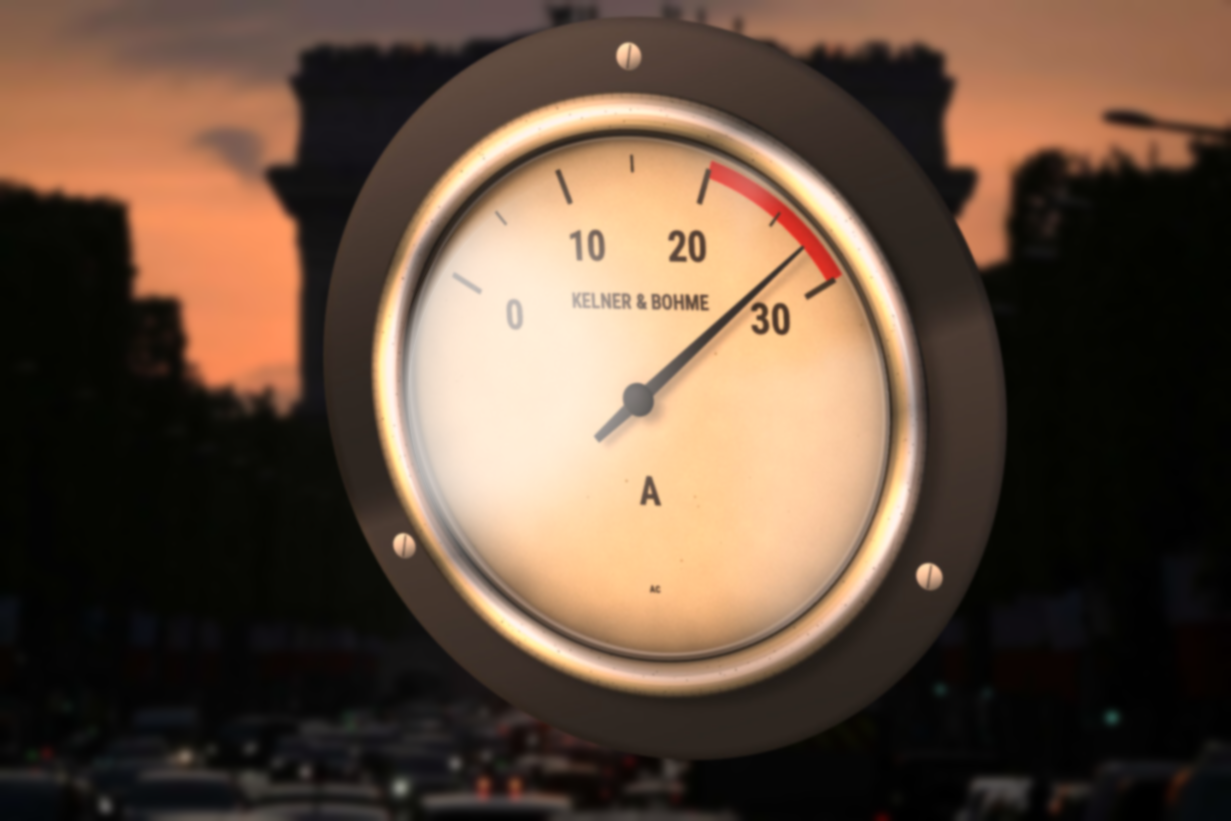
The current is value=27.5 unit=A
